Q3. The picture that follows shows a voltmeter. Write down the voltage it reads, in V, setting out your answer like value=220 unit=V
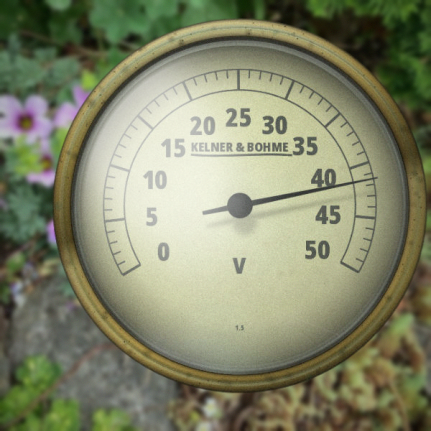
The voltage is value=41.5 unit=V
